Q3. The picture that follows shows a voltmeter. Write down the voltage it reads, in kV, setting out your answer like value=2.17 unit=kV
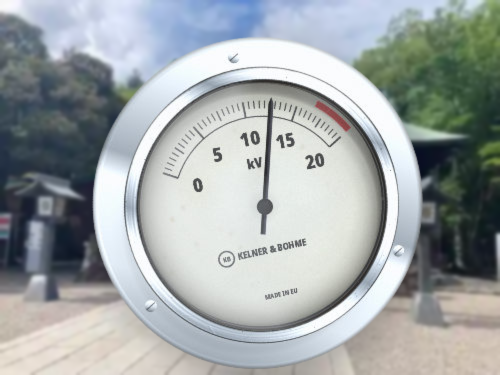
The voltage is value=12.5 unit=kV
